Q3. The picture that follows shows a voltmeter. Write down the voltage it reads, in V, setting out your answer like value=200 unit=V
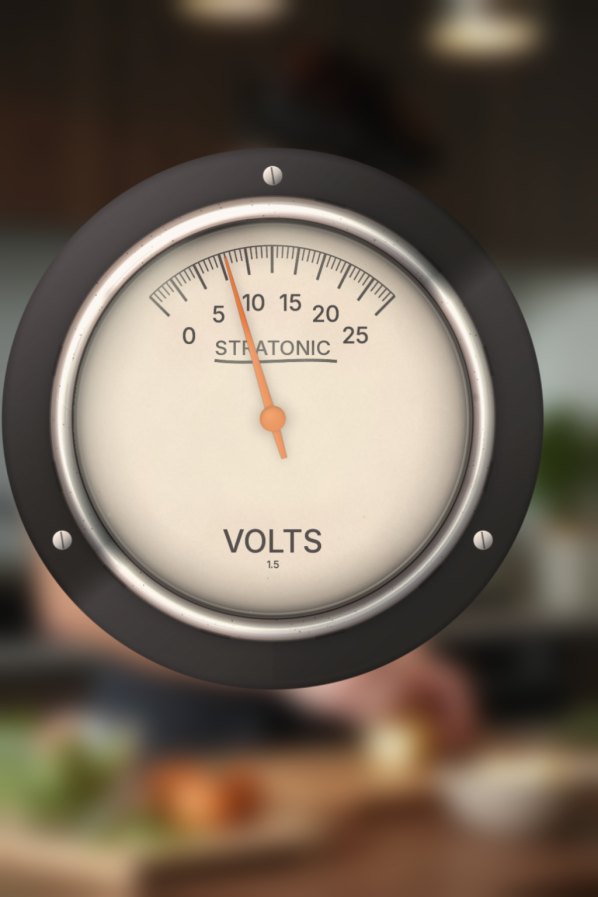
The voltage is value=8 unit=V
